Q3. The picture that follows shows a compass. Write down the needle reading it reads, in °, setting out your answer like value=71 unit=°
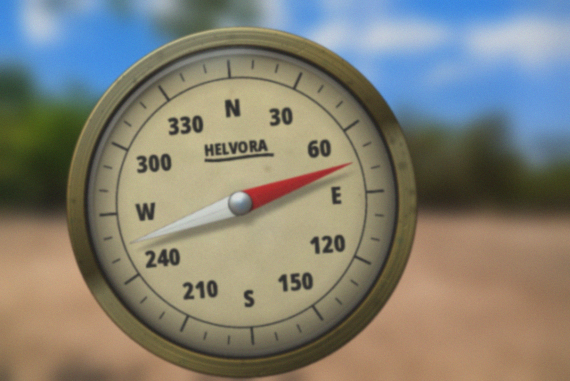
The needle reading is value=75 unit=°
